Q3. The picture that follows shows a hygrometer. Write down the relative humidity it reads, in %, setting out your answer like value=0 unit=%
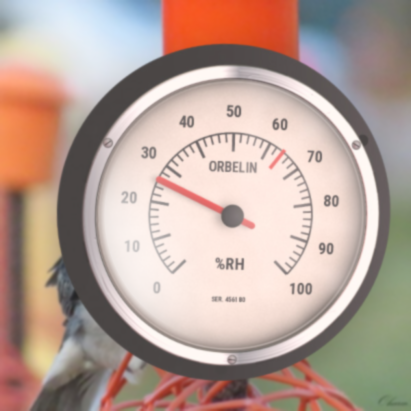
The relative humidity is value=26 unit=%
